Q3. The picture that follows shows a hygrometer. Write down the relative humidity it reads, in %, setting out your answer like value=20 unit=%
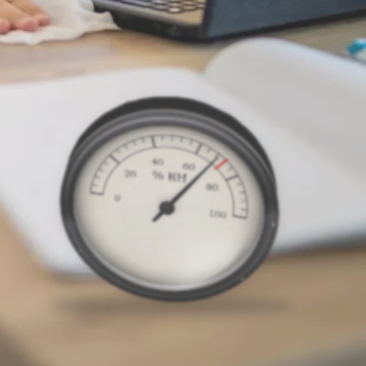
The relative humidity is value=68 unit=%
